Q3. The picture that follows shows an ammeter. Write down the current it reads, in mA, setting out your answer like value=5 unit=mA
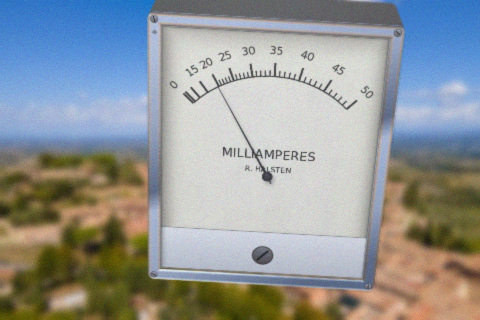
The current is value=20 unit=mA
